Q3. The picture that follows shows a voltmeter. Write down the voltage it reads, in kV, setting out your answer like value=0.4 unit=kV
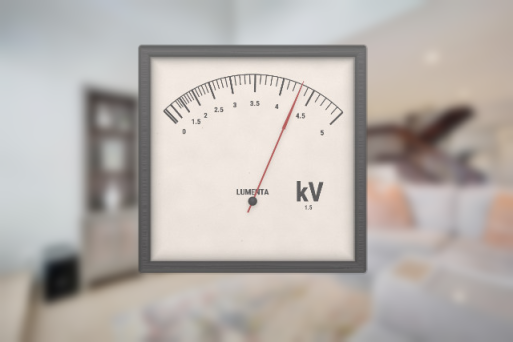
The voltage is value=4.3 unit=kV
